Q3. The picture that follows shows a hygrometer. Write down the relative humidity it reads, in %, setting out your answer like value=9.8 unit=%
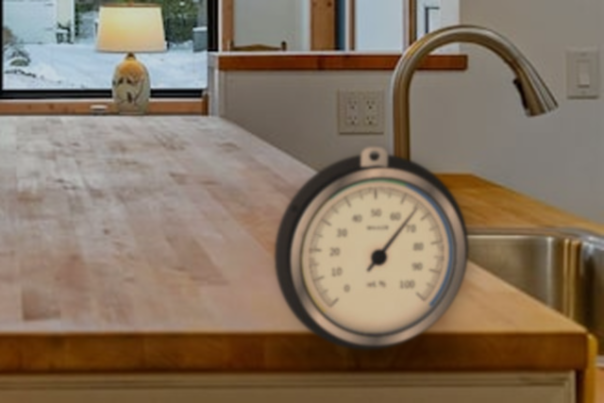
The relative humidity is value=65 unit=%
